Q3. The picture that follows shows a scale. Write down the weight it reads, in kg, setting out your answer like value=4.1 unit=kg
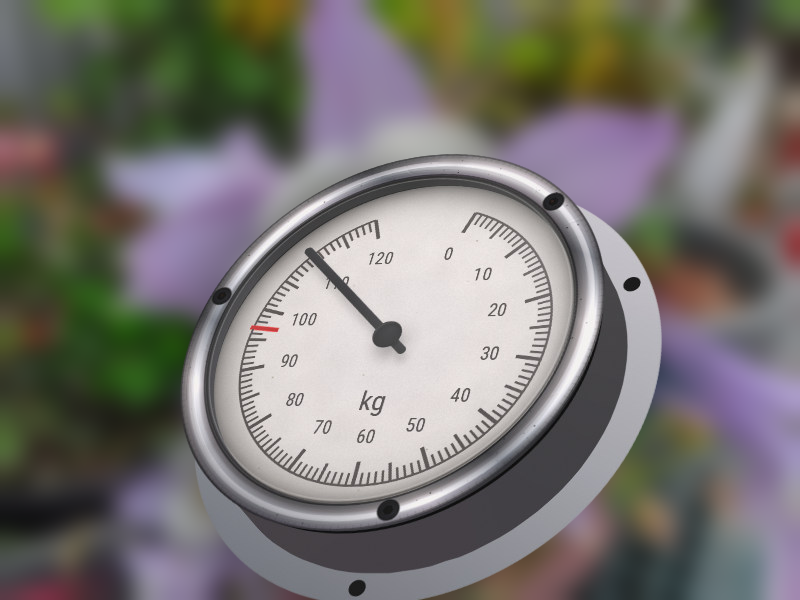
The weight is value=110 unit=kg
